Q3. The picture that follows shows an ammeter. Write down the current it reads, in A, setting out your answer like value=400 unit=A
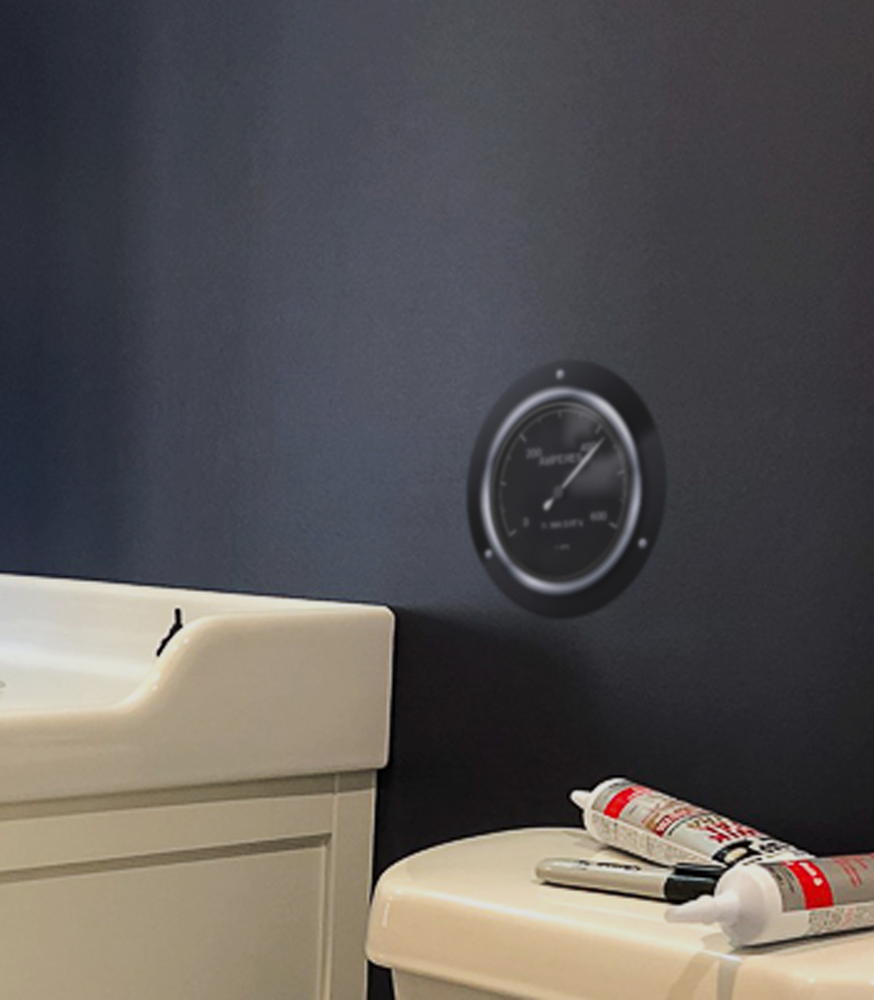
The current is value=425 unit=A
